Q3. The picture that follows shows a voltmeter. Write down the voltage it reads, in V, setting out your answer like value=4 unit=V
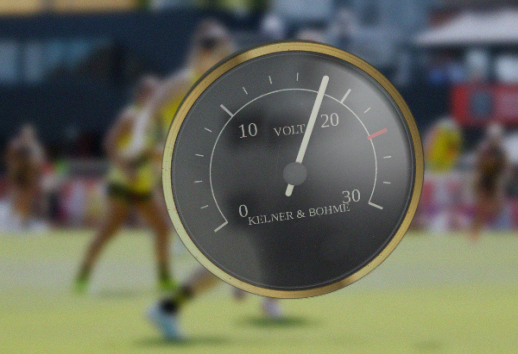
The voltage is value=18 unit=V
